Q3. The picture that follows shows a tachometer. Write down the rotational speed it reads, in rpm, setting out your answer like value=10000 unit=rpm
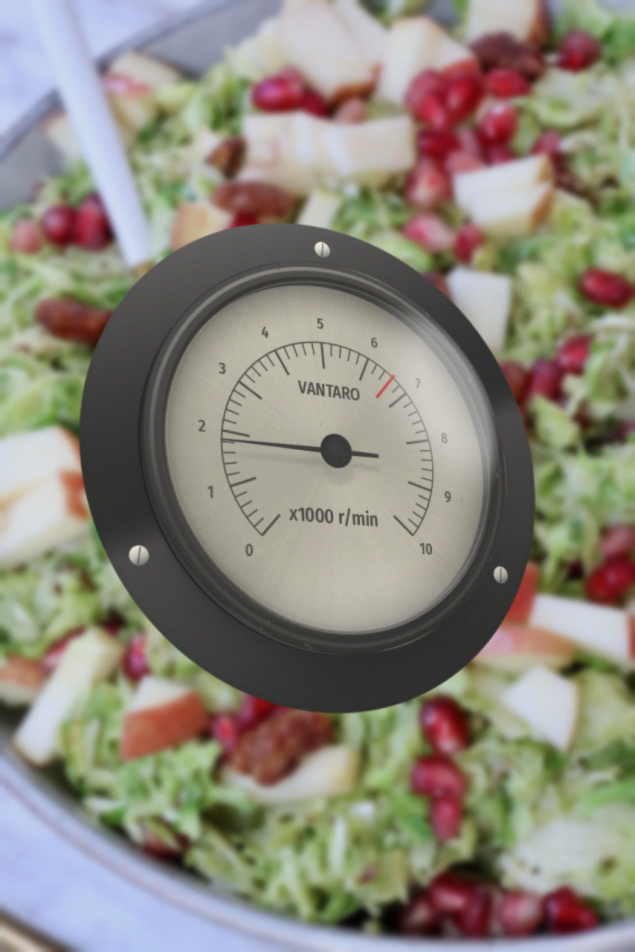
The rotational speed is value=1800 unit=rpm
